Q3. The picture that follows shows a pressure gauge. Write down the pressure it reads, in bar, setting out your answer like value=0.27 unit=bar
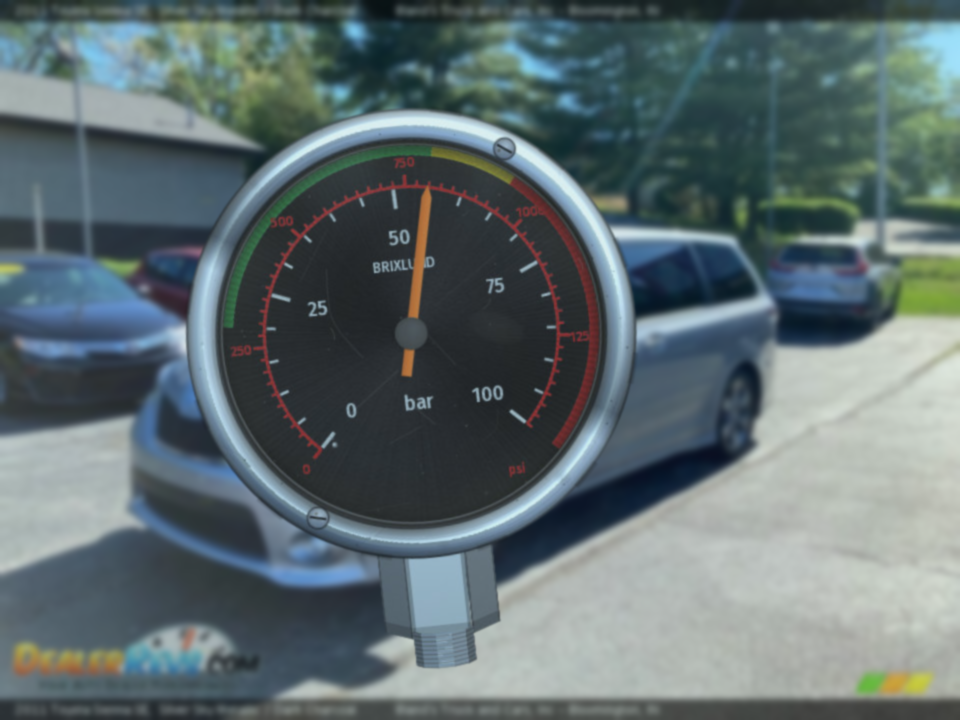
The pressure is value=55 unit=bar
